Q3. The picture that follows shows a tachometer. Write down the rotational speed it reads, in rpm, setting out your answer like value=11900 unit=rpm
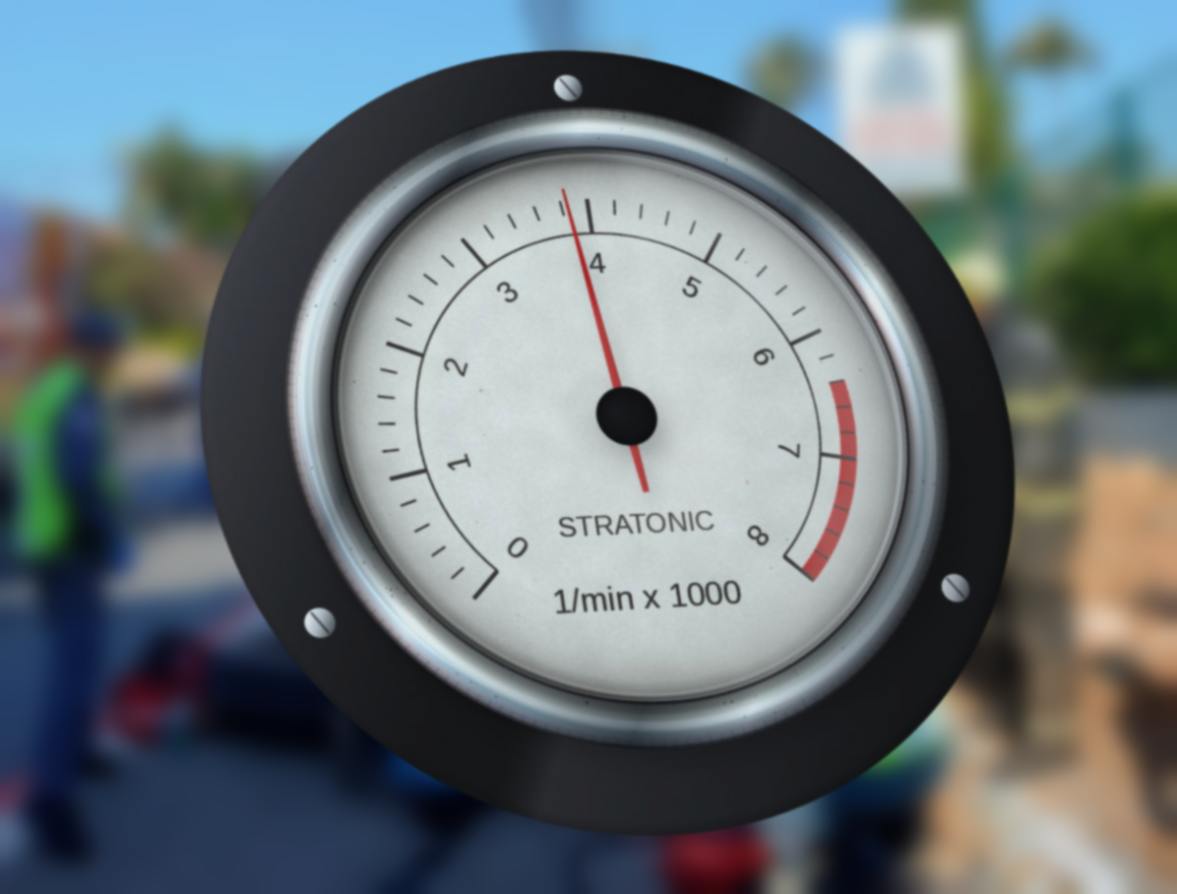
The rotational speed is value=3800 unit=rpm
